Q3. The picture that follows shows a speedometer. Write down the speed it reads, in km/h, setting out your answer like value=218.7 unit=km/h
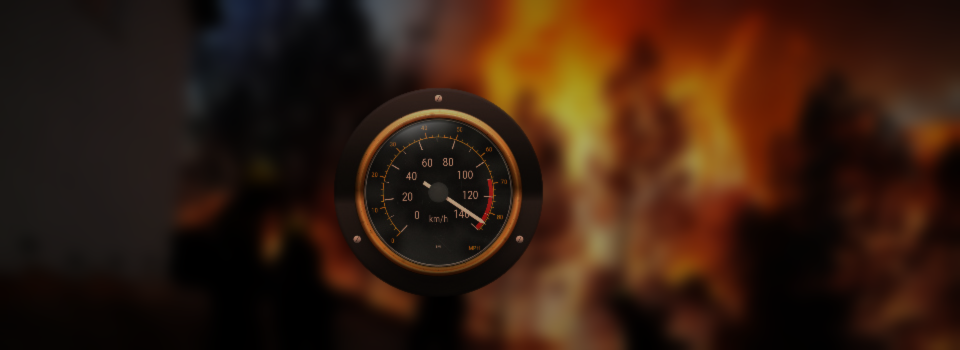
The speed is value=135 unit=km/h
